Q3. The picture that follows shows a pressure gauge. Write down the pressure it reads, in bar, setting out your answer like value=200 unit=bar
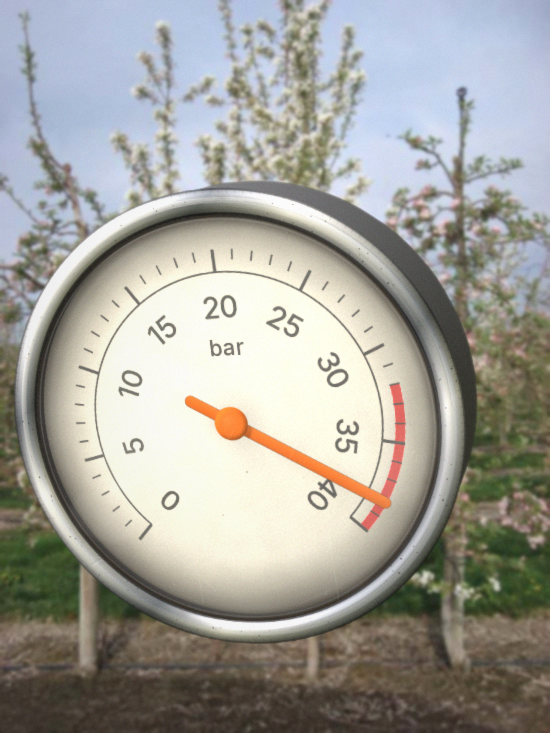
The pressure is value=38 unit=bar
